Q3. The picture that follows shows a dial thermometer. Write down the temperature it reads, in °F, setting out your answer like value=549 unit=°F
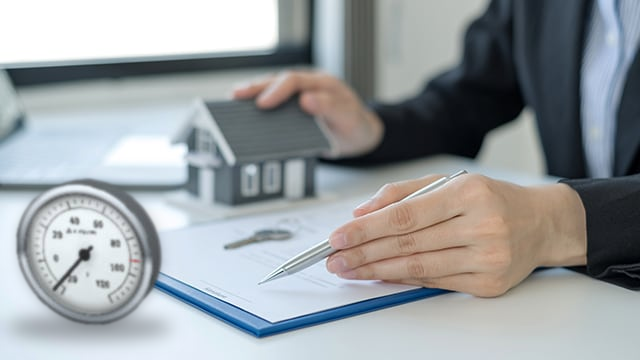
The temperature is value=-16 unit=°F
